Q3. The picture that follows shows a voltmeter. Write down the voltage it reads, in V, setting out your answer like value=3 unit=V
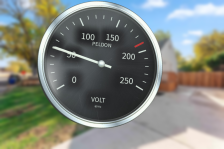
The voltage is value=50 unit=V
